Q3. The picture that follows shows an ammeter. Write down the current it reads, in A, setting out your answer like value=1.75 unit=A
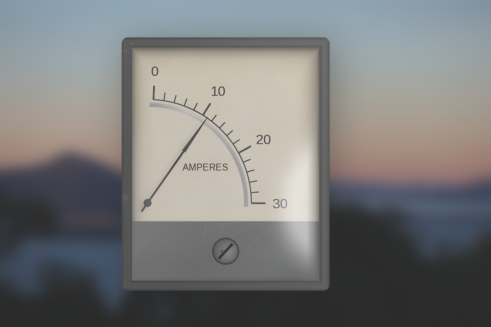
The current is value=11 unit=A
